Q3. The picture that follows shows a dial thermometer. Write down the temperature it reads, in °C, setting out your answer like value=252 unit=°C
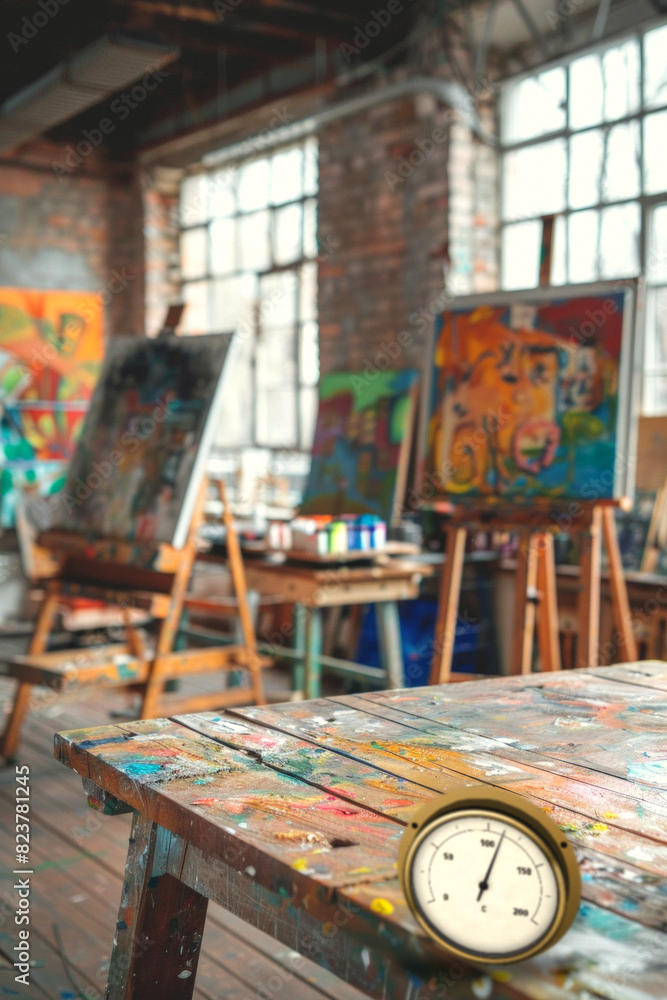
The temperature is value=112.5 unit=°C
